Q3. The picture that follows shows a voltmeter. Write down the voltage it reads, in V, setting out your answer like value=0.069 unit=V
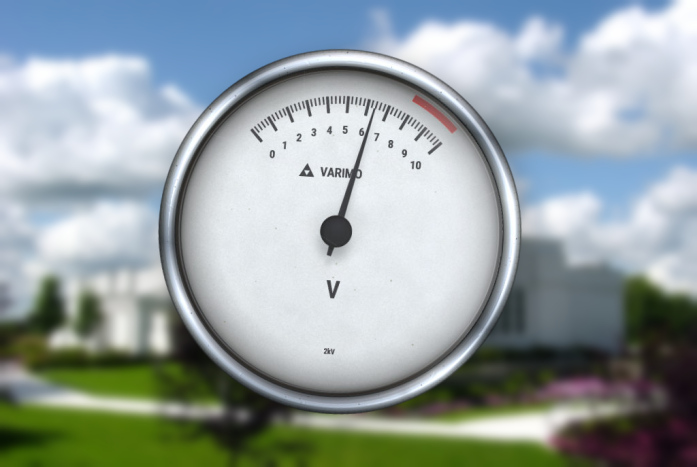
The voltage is value=6.4 unit=V
